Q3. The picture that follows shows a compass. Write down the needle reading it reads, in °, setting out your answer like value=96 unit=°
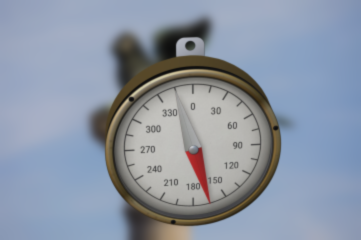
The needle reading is value=165 unit=°
